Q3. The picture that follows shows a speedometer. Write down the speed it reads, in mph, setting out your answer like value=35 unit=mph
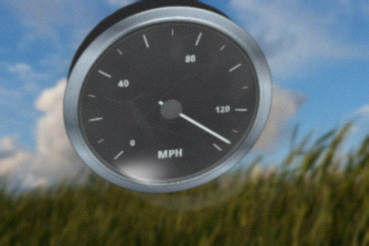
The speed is value=135 unit=mph
